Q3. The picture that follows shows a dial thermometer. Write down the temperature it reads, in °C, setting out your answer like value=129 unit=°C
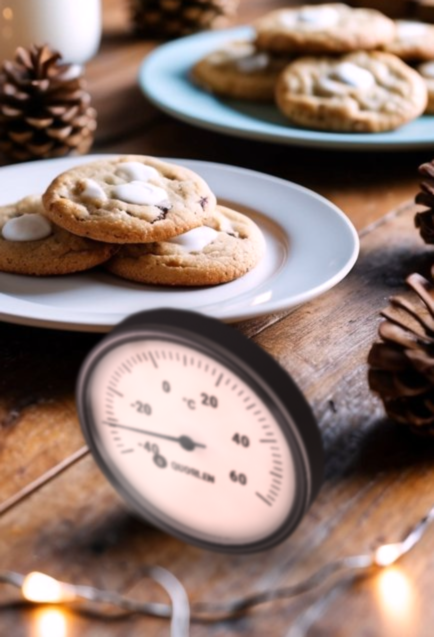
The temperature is value=-30 unit=°C
